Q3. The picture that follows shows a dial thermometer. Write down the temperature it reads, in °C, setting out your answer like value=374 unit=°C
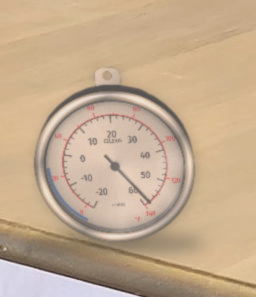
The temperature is value=58 unit=°C
